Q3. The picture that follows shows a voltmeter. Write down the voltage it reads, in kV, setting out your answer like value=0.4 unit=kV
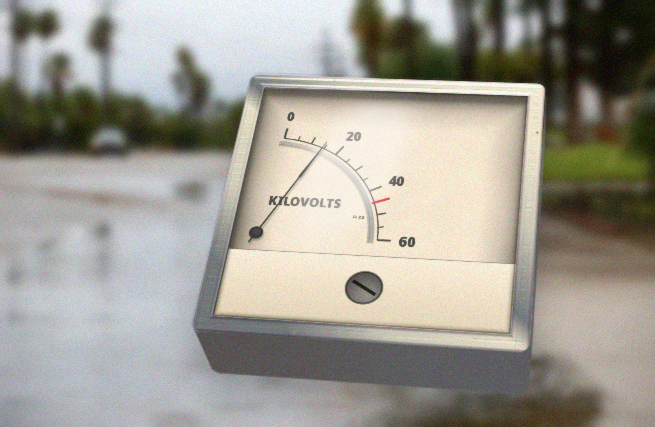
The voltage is value=15 unit=kV
